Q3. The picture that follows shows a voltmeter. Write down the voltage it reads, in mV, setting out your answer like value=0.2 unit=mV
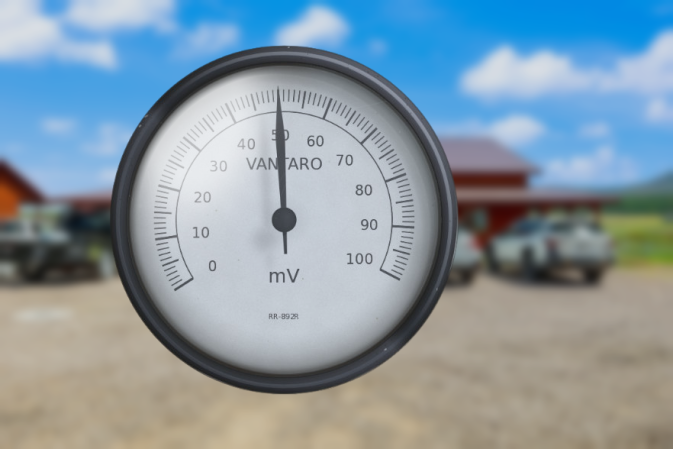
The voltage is value=50 unit=mV
